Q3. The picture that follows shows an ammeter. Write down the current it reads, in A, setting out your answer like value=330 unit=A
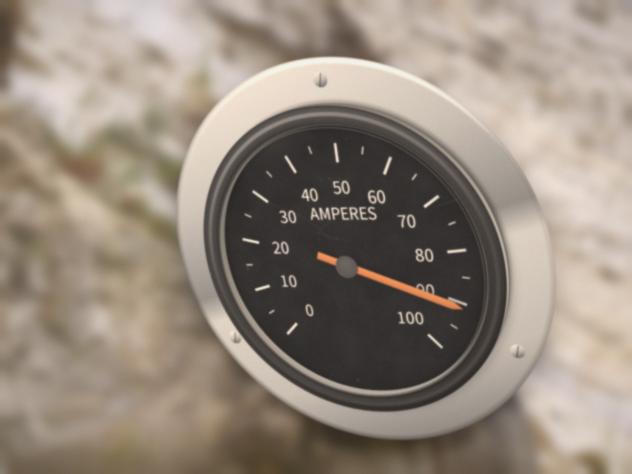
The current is value=90 unit=A
